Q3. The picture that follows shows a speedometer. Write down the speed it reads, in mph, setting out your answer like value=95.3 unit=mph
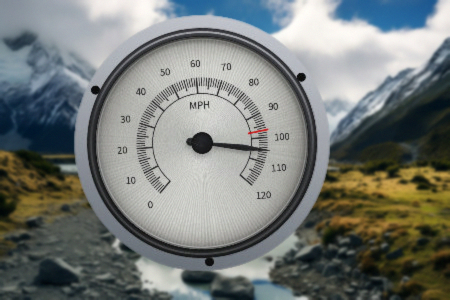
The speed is value=105 unit=mph
